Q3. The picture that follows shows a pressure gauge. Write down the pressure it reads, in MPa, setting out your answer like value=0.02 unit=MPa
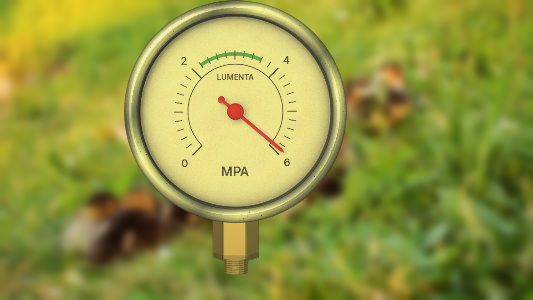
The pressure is value=5.9 unit=MPa
